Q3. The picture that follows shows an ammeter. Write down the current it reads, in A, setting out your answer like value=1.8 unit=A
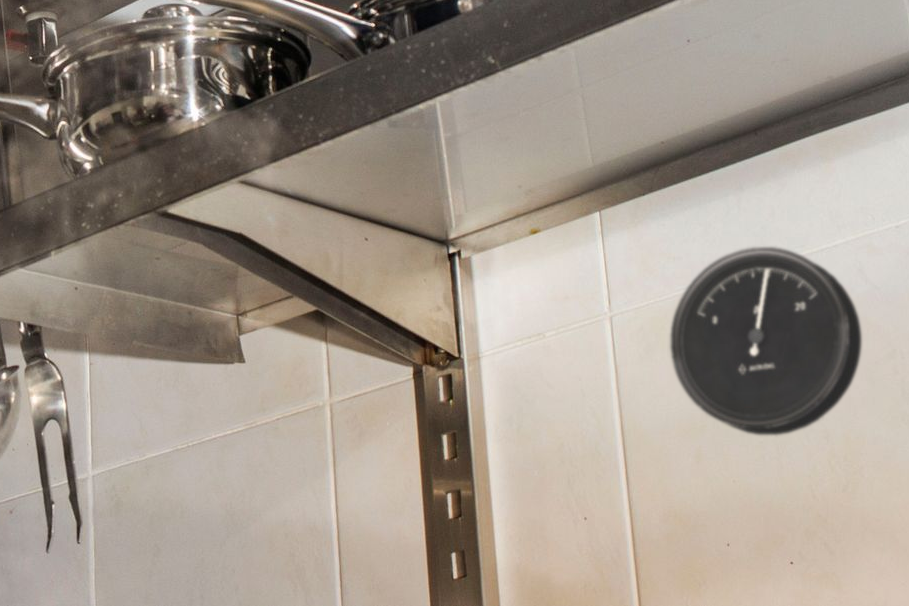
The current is value=12.5 unit=A
